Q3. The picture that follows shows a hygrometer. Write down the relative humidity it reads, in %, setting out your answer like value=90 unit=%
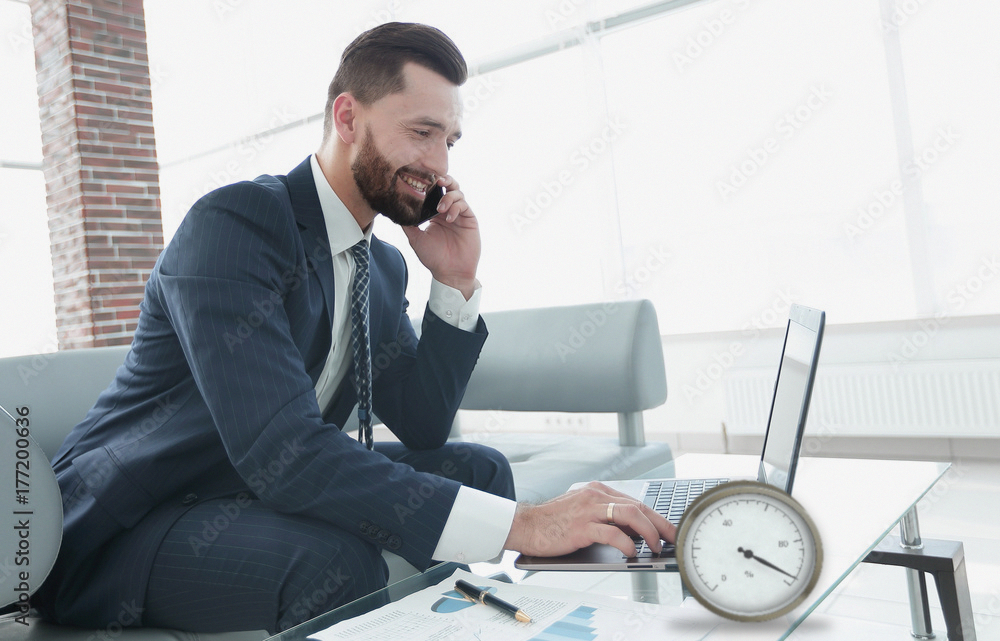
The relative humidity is value=96 unit=%
